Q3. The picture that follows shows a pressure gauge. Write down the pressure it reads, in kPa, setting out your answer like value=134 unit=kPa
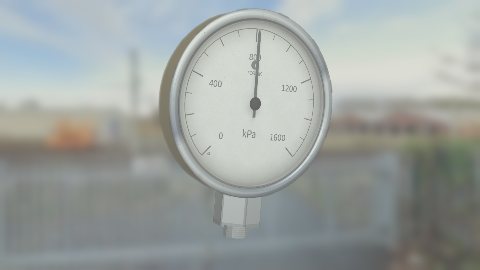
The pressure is value=800 unit=kPa
